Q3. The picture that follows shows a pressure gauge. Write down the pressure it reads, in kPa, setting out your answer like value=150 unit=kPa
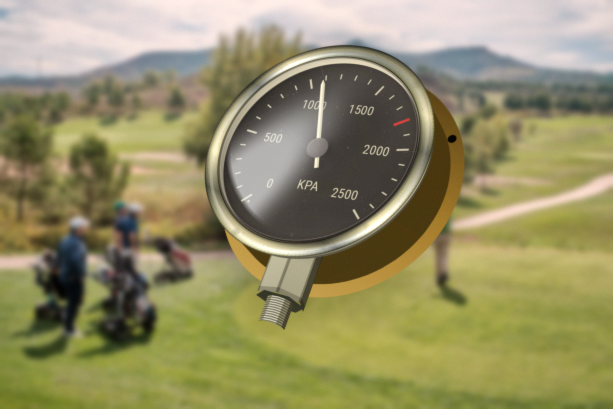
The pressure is value=1100 unit=kPa
